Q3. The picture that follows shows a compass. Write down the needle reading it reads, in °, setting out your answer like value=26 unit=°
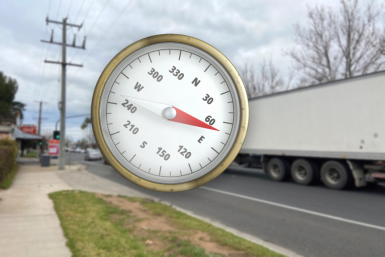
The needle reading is value=70 unit=°
